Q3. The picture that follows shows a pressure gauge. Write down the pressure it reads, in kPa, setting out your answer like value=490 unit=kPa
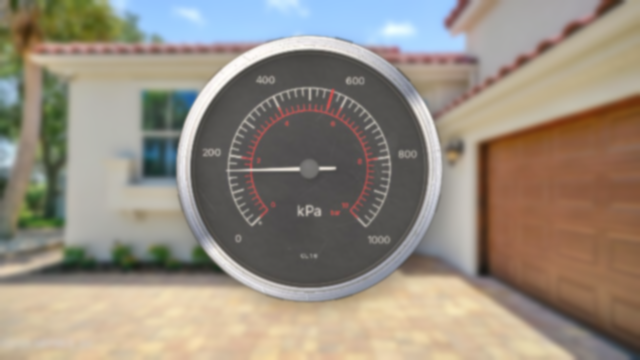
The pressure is value=160 unit=kPa
